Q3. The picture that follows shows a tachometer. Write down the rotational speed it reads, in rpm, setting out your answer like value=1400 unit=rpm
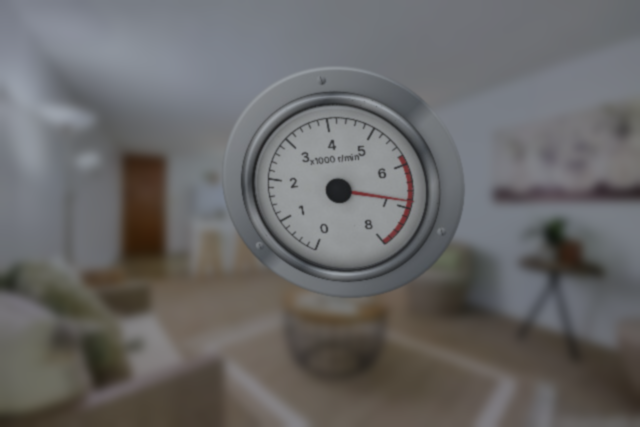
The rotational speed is value=6800 unit=rpm
